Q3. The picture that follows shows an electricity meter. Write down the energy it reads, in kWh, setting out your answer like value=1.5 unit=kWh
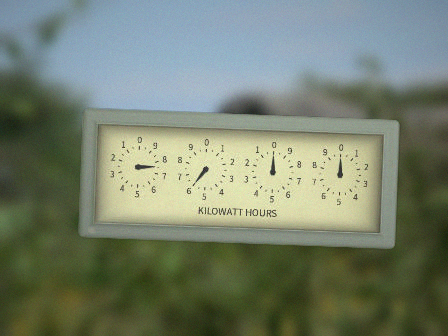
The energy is value=7600 unit=kWh
